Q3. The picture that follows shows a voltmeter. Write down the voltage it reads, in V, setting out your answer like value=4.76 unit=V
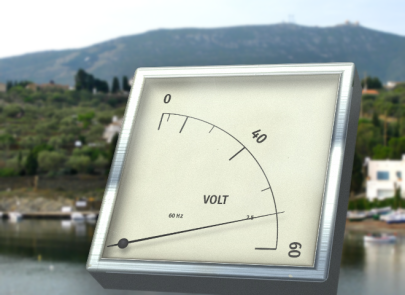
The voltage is value=55 unit=V
